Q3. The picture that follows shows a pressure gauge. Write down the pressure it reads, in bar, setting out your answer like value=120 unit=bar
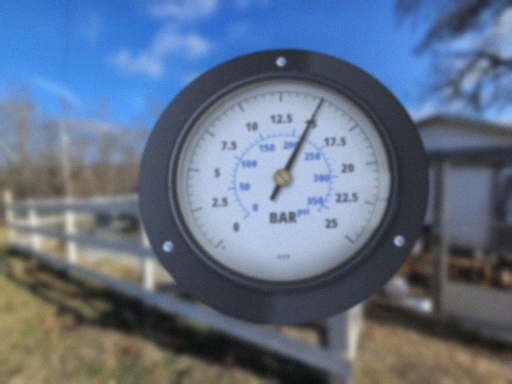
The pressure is value=15 unit=bar
